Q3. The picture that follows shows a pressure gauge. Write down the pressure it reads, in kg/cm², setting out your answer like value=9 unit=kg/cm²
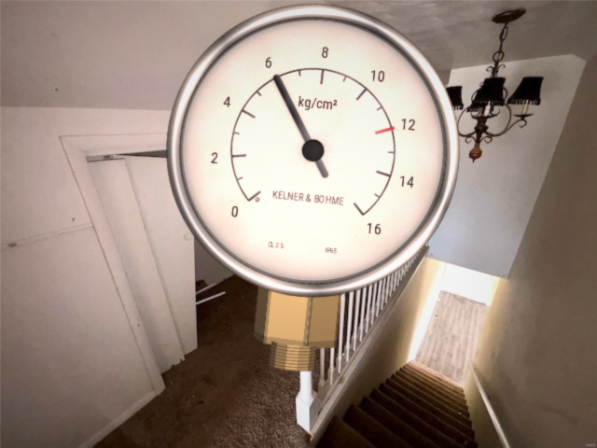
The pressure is value=6 unit=kg/cm²
